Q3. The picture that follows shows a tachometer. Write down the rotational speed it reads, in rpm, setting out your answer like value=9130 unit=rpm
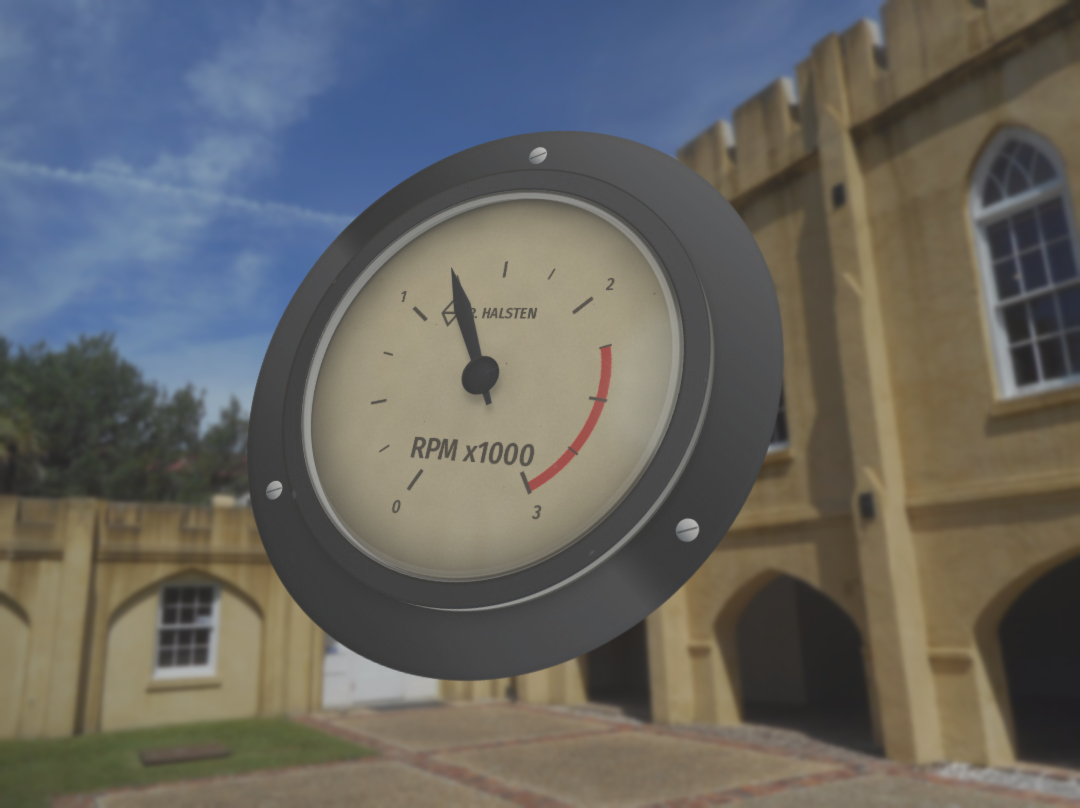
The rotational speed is value=1250 unit=rpm
